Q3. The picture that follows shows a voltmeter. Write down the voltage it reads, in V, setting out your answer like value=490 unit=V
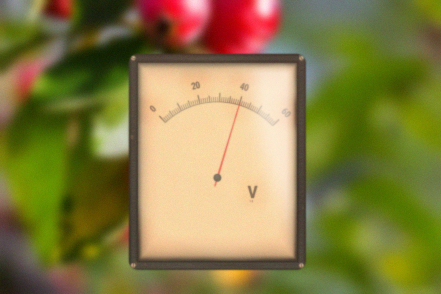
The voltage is value=40 unit=V
